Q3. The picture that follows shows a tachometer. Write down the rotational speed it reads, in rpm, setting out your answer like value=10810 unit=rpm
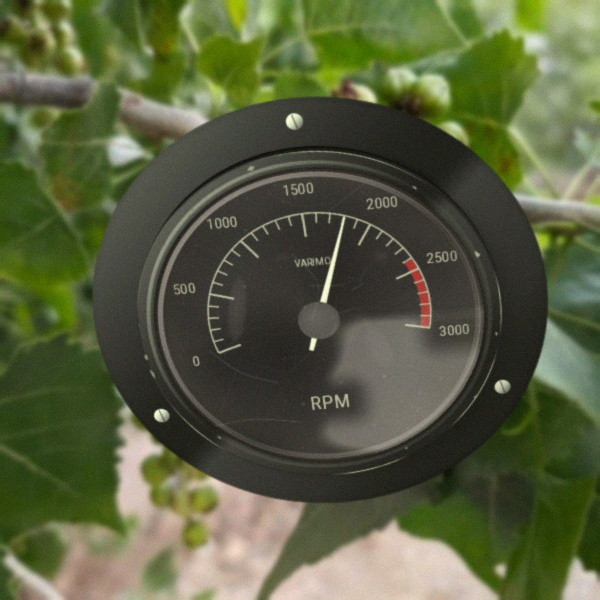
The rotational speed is value=1800 unit=rpm
